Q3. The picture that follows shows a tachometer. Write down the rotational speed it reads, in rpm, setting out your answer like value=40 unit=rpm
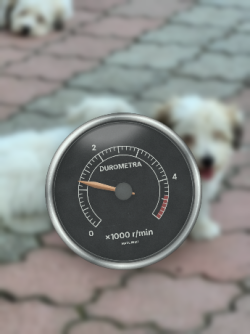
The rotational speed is value=1200 unit=rpm
